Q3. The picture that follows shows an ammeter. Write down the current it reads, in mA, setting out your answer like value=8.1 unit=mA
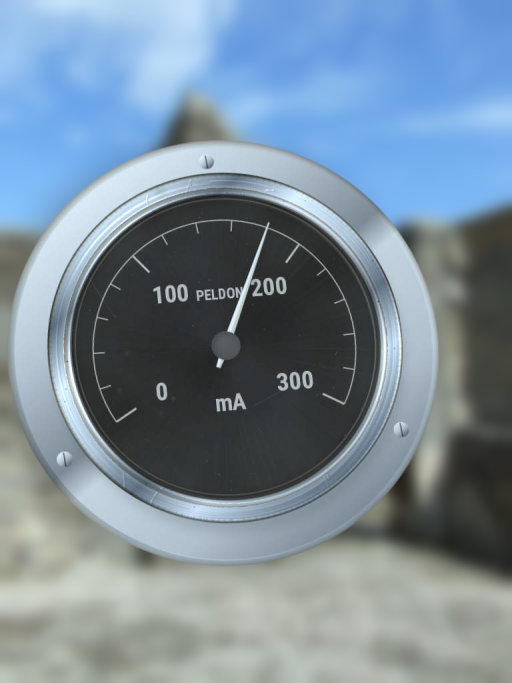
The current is value=180 unit=mA
